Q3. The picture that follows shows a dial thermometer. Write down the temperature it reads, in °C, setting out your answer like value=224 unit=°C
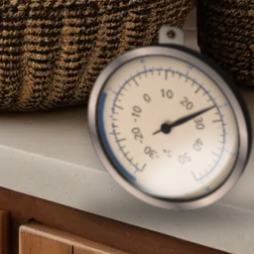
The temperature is value=26 unit=°C
